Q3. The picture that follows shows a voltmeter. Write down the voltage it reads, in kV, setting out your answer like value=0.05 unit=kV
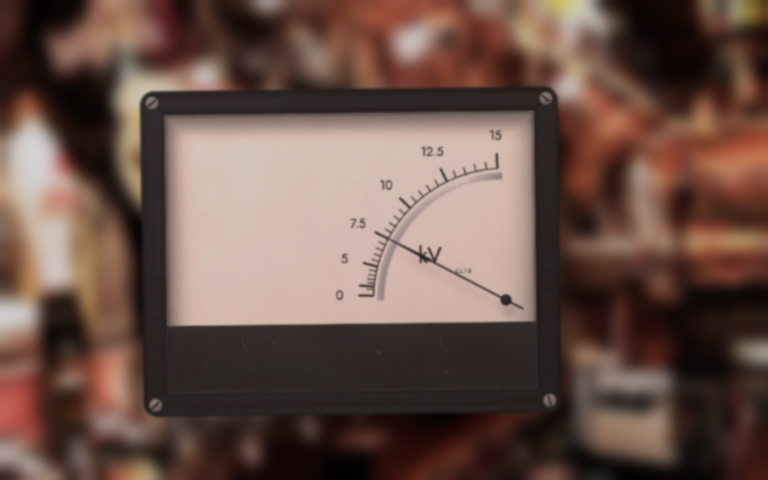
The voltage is value=7.5 unit=kV
